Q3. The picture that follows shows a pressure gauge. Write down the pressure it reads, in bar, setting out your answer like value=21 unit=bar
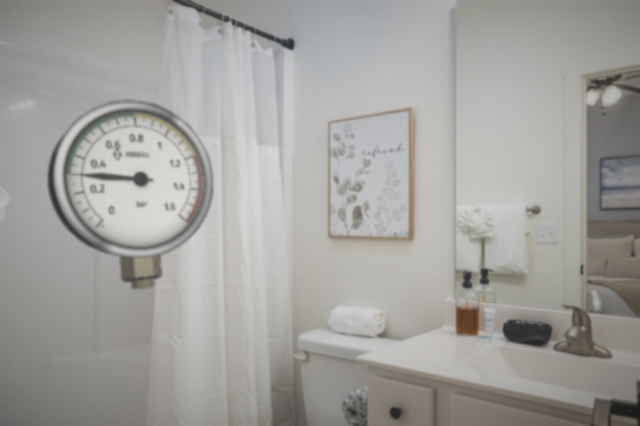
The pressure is value=0.3 unit=bar
